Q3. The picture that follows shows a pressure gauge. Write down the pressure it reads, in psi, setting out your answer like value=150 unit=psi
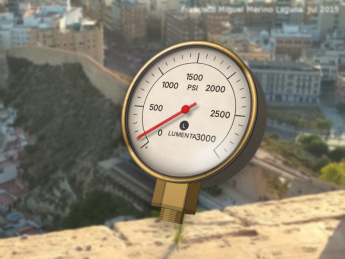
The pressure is value=100 unit=psi
